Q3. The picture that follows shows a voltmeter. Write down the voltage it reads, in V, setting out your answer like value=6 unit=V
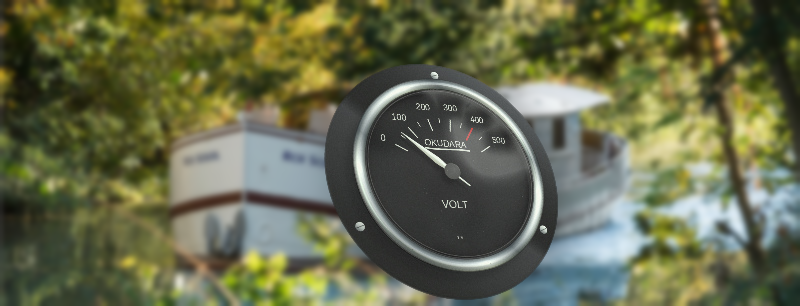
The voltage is value=50 unit=V
